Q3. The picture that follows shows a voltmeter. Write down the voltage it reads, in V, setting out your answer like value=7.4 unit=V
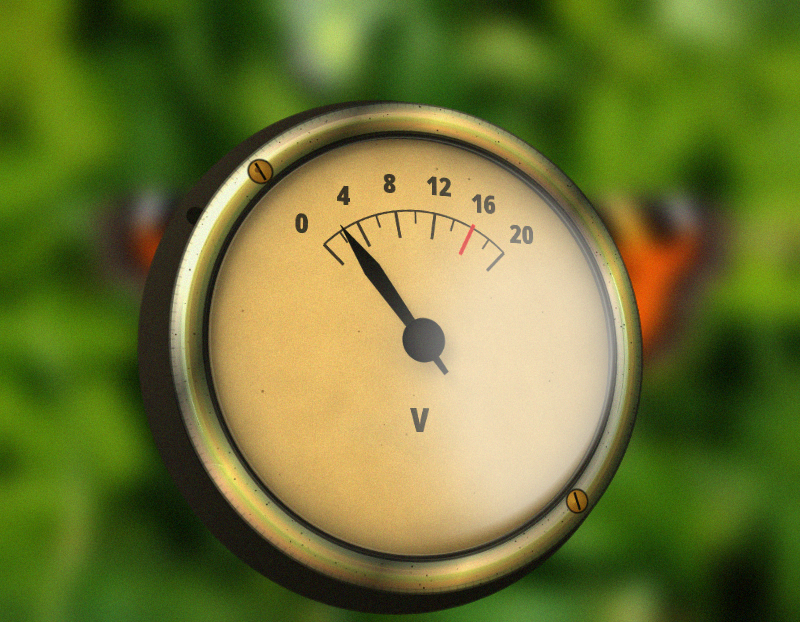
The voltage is value=2 unit=V
